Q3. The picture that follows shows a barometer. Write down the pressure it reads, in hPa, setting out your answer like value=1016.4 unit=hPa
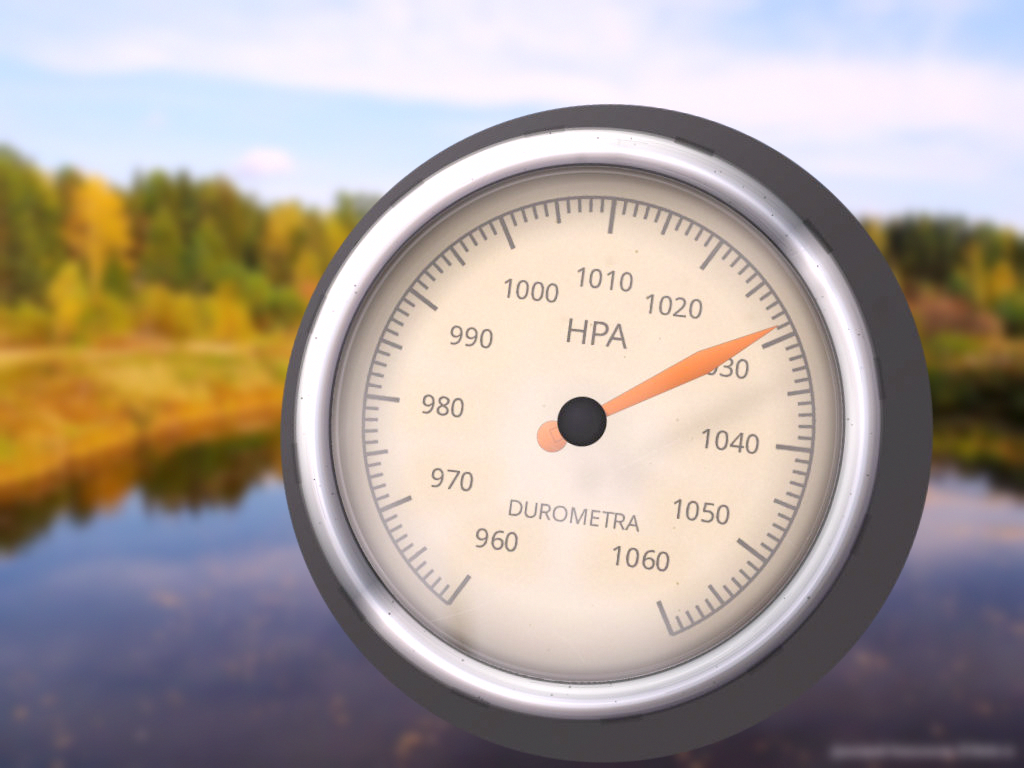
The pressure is value=1029 unit=hPa
